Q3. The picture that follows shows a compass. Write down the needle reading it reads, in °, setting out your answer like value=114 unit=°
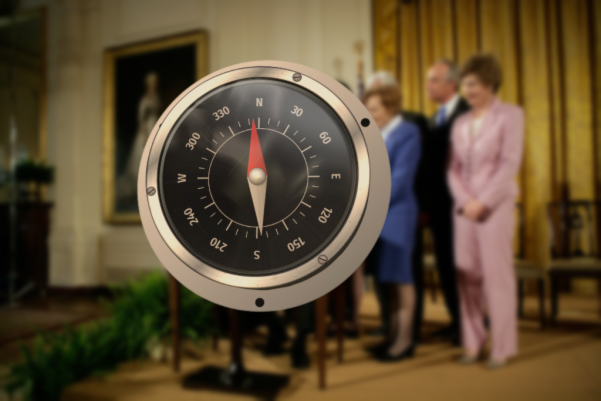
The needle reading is value=355 unit=°
